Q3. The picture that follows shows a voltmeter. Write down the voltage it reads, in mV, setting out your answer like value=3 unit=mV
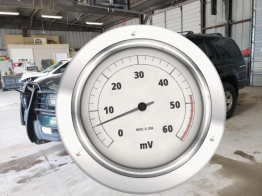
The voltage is value=6 unit=mV
